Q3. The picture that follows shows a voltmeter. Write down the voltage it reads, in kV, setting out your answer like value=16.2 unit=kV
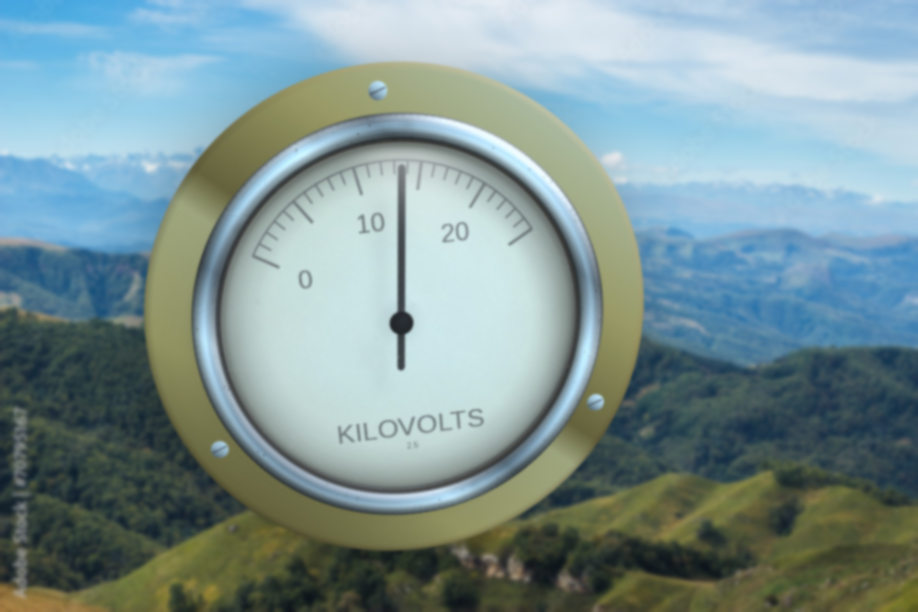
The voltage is value=13.5 unit=kV
